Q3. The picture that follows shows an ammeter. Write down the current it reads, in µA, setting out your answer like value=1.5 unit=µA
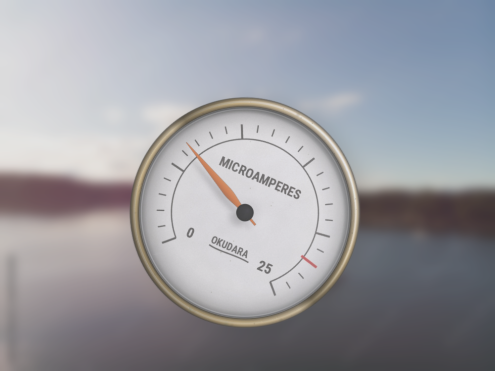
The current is value=6.5 unit=µA
